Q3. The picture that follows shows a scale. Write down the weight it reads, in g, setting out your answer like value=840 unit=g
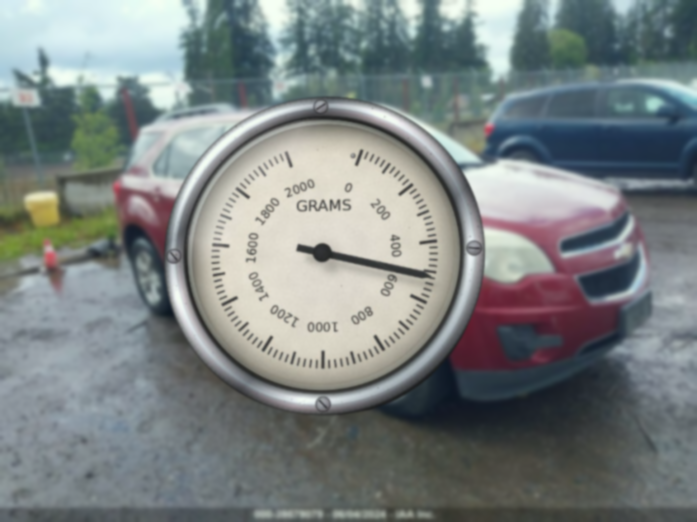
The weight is value=520 unit=g
